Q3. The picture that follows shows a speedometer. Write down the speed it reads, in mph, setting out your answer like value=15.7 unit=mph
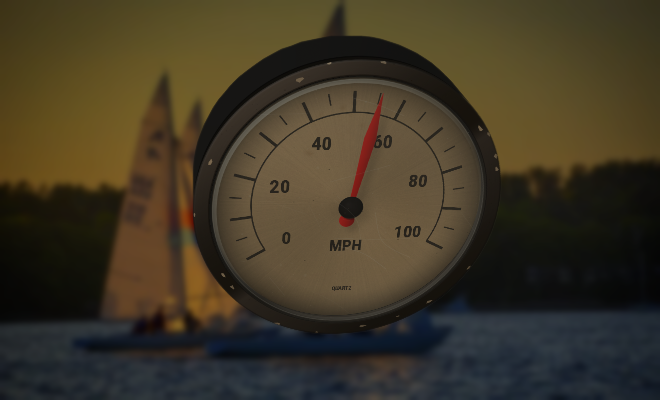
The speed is value=55 unit=mph
